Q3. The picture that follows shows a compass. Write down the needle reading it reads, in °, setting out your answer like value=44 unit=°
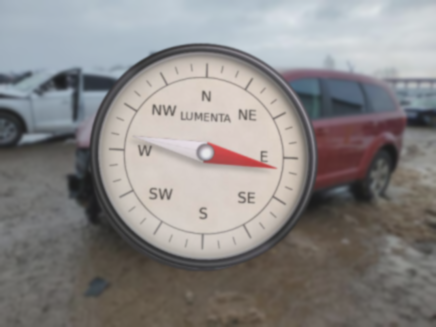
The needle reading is value=100 unit=°
